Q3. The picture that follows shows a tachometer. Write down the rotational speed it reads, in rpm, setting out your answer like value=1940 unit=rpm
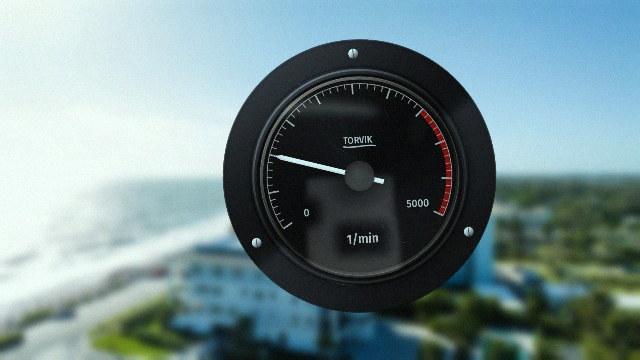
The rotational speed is value=1000 unit=rpm
